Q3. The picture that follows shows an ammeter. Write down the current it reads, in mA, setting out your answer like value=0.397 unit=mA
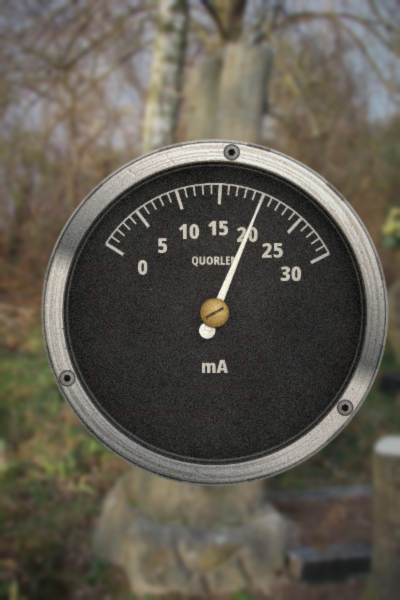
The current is value=20 unit=mA
